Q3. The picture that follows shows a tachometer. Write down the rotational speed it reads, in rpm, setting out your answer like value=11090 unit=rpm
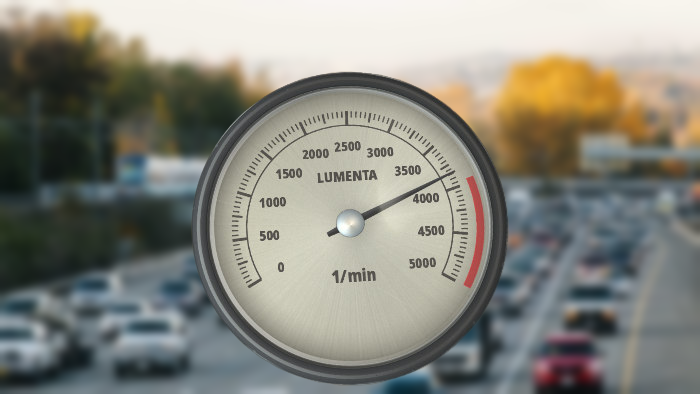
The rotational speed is value=3850 unit=rpm
